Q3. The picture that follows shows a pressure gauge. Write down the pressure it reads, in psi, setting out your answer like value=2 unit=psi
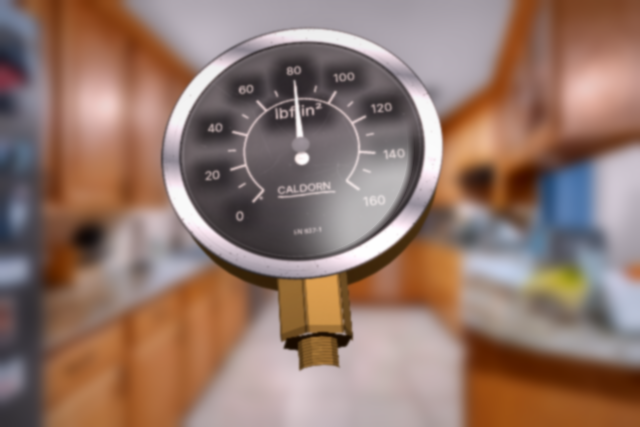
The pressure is value=80 unit=psi
